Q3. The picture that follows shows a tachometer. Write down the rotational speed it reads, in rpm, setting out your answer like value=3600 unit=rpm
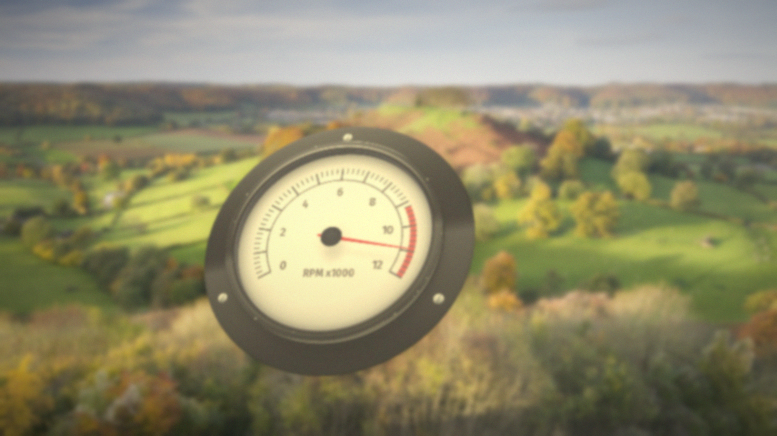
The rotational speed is value=11000 unit=rpm
